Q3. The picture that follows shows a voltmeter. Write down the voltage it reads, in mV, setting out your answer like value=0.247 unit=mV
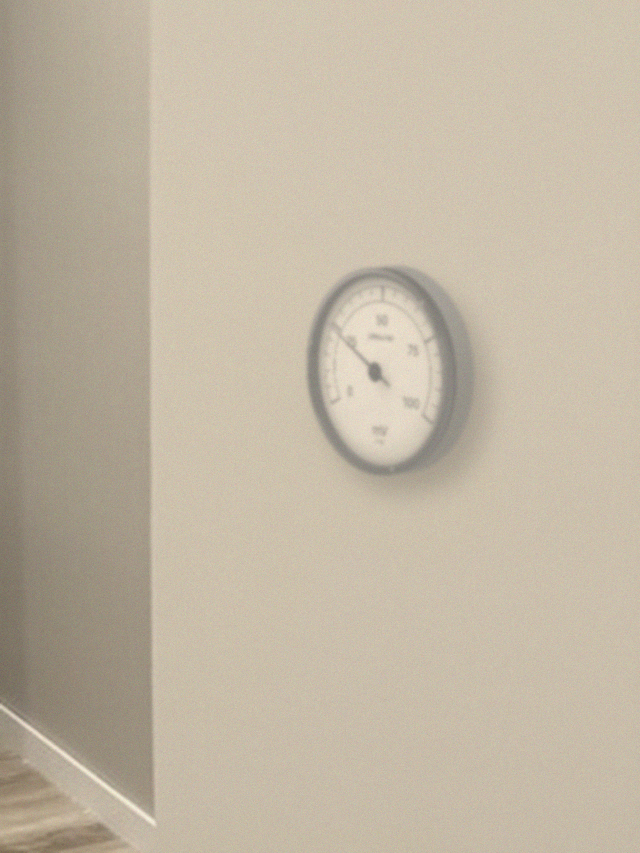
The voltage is value=25 unit=mV
